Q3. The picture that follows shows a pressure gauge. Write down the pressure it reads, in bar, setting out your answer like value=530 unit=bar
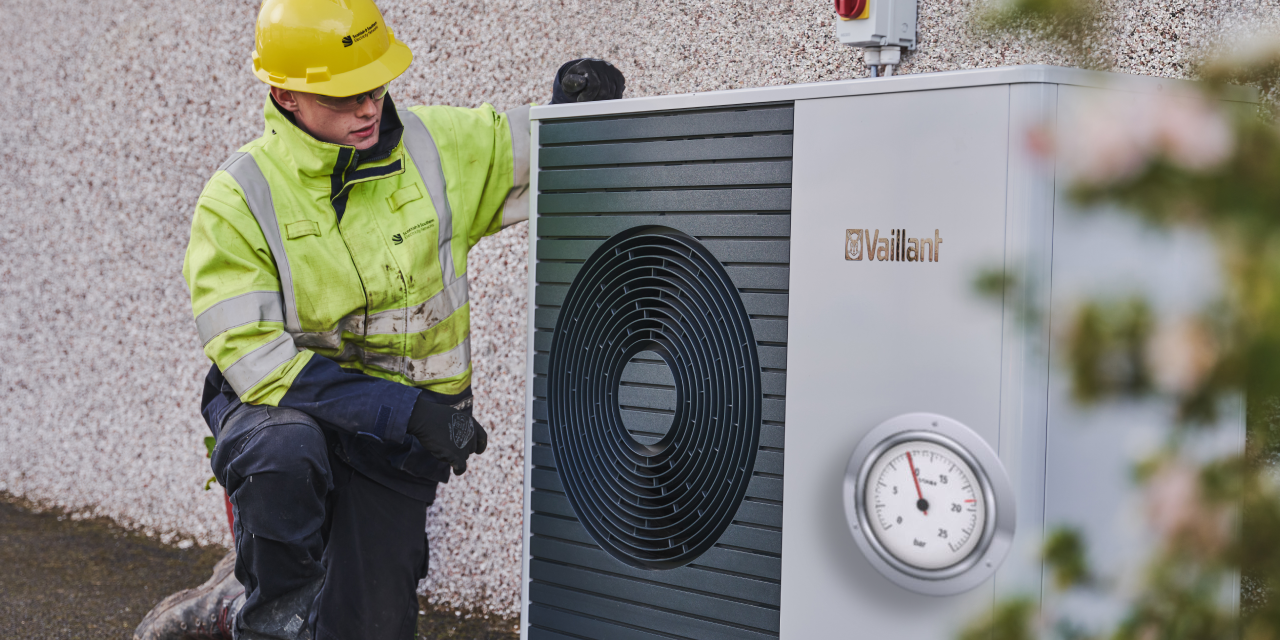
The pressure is value=10 unit=bar
